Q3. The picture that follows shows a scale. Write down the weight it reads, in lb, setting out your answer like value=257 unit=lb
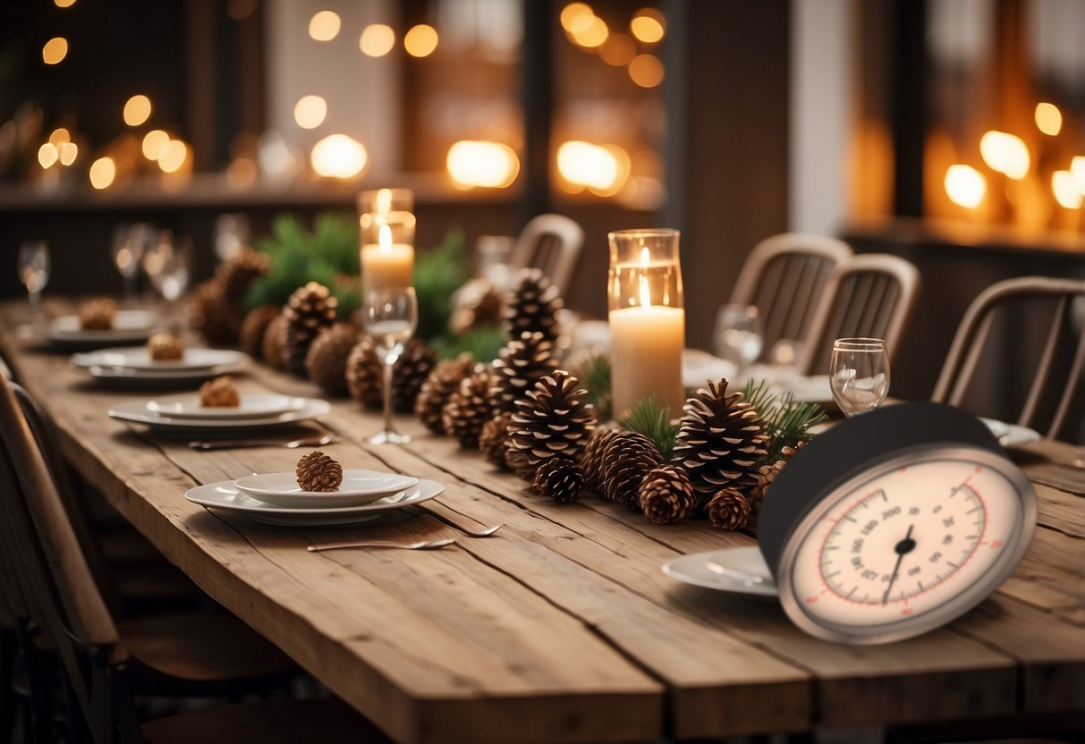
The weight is value=100 unit=lb
